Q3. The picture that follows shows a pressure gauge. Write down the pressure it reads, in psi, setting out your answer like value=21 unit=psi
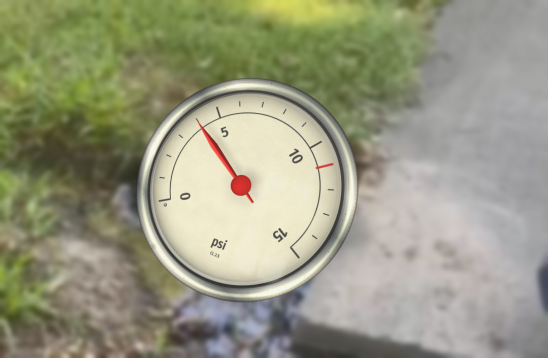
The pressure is value=4 unit=psi
